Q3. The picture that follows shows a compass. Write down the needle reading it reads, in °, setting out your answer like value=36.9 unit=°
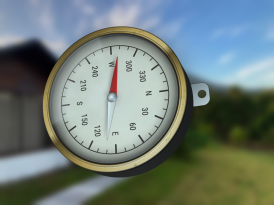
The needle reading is value=280 unit=°
